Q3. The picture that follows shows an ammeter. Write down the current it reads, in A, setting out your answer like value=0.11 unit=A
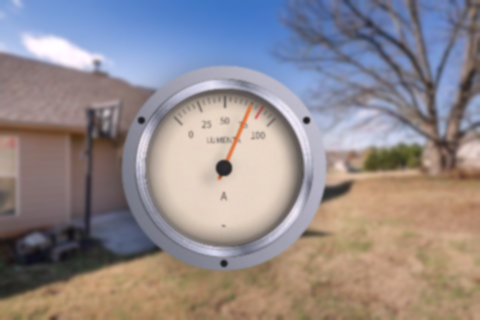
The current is value=75 unit=A
